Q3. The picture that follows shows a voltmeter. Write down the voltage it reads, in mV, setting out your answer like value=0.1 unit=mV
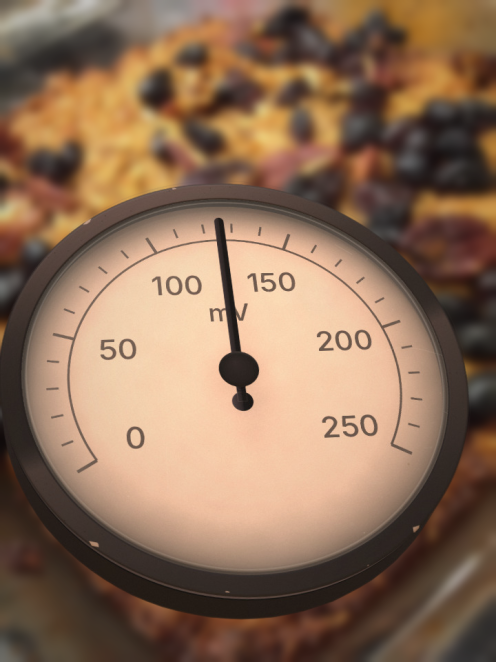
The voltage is value=125 unit=mV
